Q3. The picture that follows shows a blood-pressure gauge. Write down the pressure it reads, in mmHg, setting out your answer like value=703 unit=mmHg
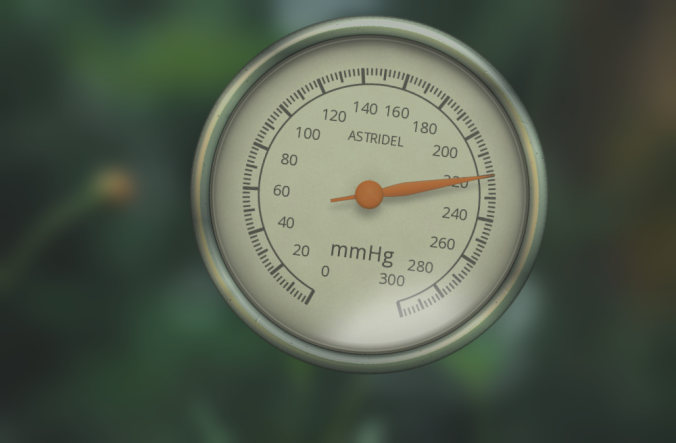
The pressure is value=220 unit=mmHg
